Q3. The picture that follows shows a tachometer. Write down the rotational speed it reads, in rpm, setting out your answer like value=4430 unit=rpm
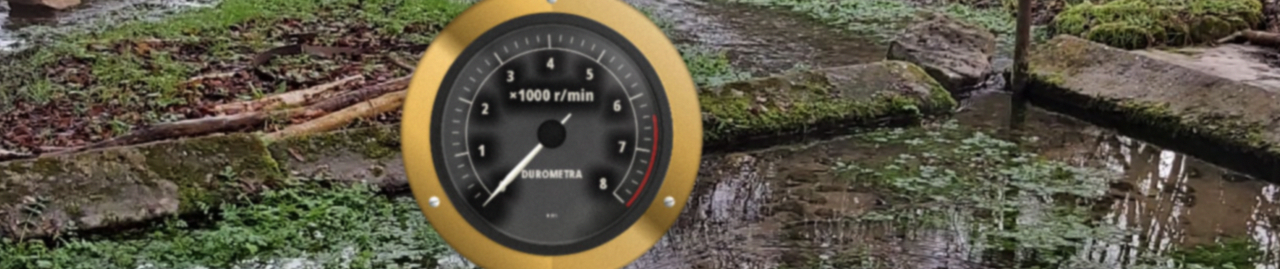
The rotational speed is value=0 unit=rpm
